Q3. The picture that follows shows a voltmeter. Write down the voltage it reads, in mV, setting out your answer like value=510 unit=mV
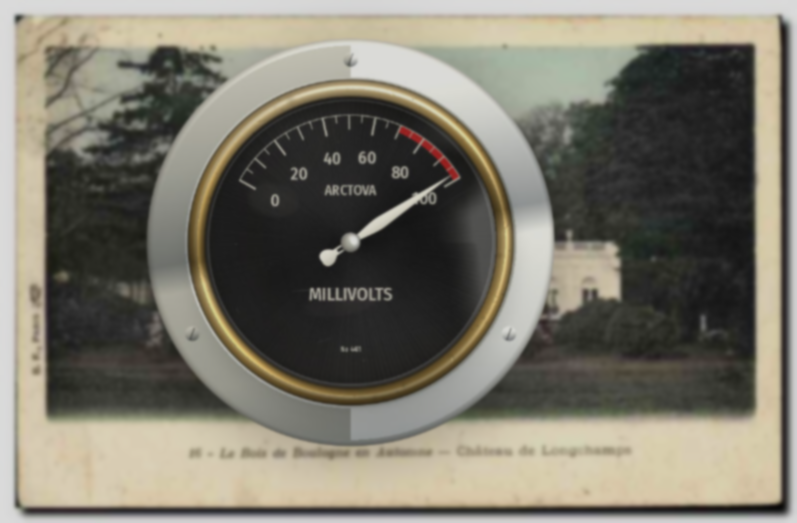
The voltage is value=97.5 unit=mV
